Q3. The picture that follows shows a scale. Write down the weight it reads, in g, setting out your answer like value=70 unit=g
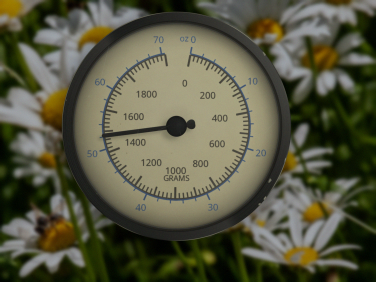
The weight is value=1480 unit=g
